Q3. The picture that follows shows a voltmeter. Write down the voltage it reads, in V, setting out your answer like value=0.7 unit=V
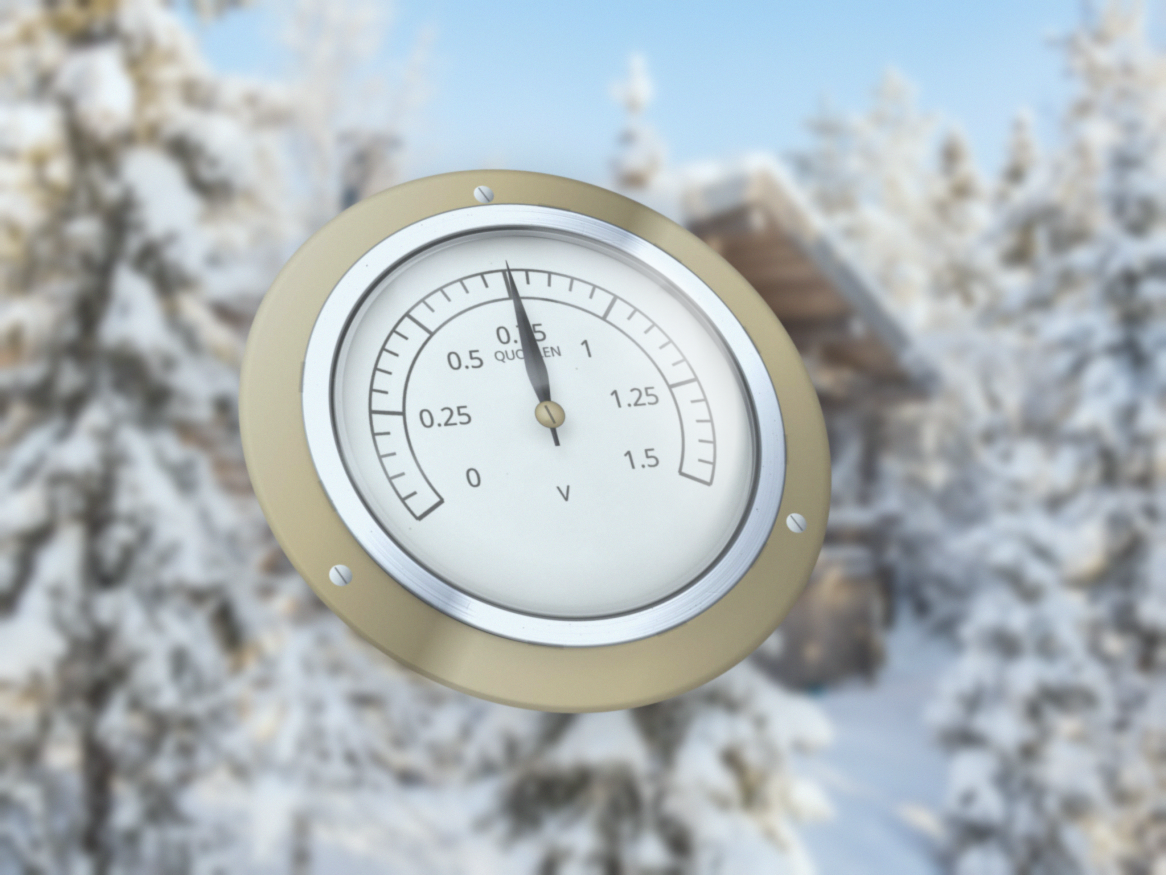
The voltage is value=0.75 unit=V
